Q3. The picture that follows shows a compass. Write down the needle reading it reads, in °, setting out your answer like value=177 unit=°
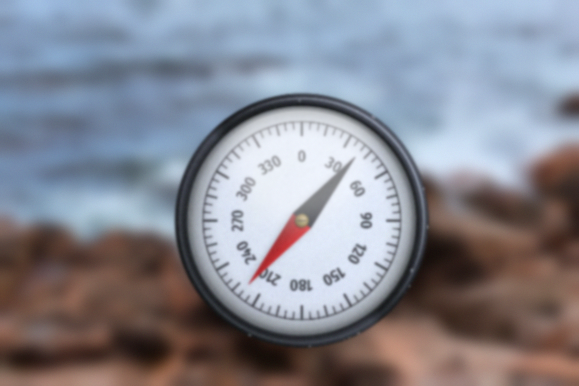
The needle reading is value=220 unit=°
